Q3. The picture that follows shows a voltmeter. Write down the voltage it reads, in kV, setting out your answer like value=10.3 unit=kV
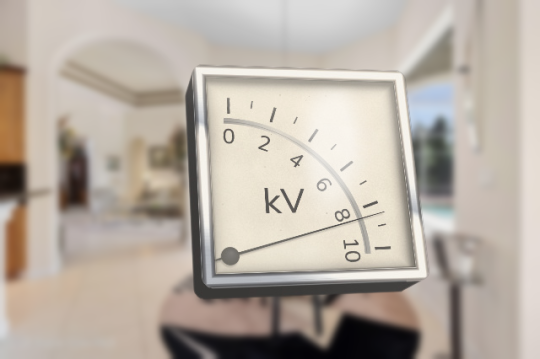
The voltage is value=8.5 unit=kV
